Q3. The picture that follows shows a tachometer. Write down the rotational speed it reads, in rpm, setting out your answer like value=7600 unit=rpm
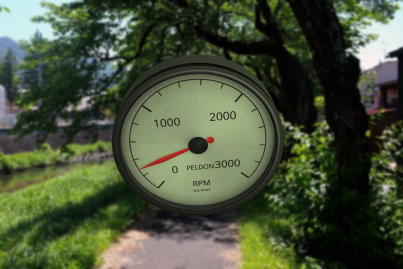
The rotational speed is value=300 unit=rpm
